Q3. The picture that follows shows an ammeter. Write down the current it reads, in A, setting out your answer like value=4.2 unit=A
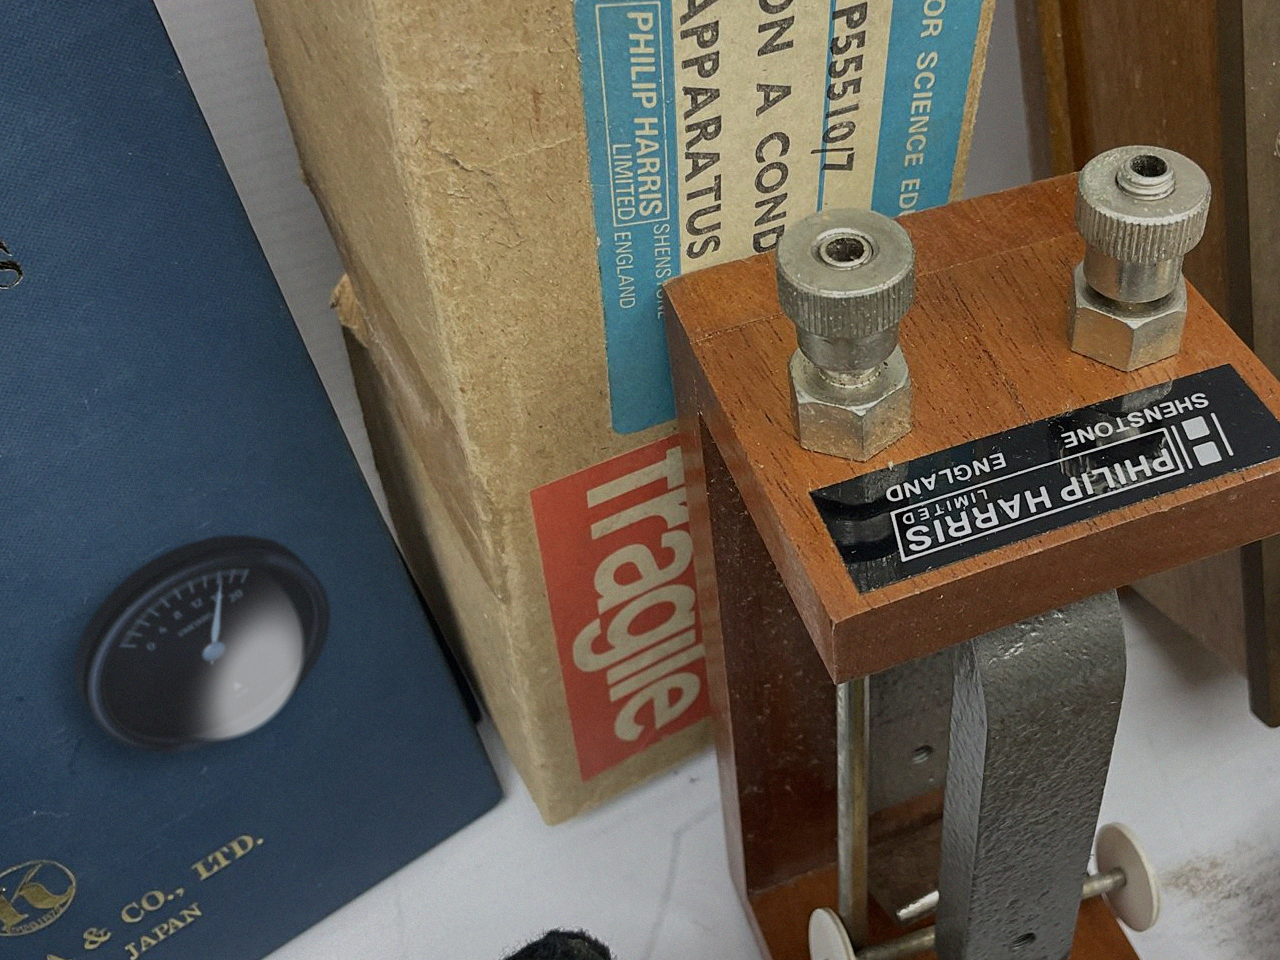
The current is value=16 unit=A
